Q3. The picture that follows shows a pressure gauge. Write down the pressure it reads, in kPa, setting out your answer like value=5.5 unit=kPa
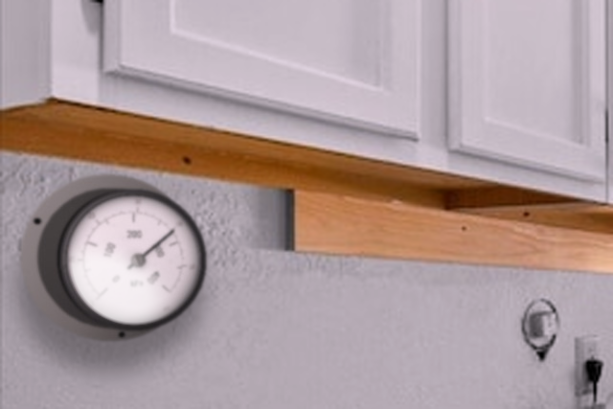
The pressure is value=275 unit=kPa
